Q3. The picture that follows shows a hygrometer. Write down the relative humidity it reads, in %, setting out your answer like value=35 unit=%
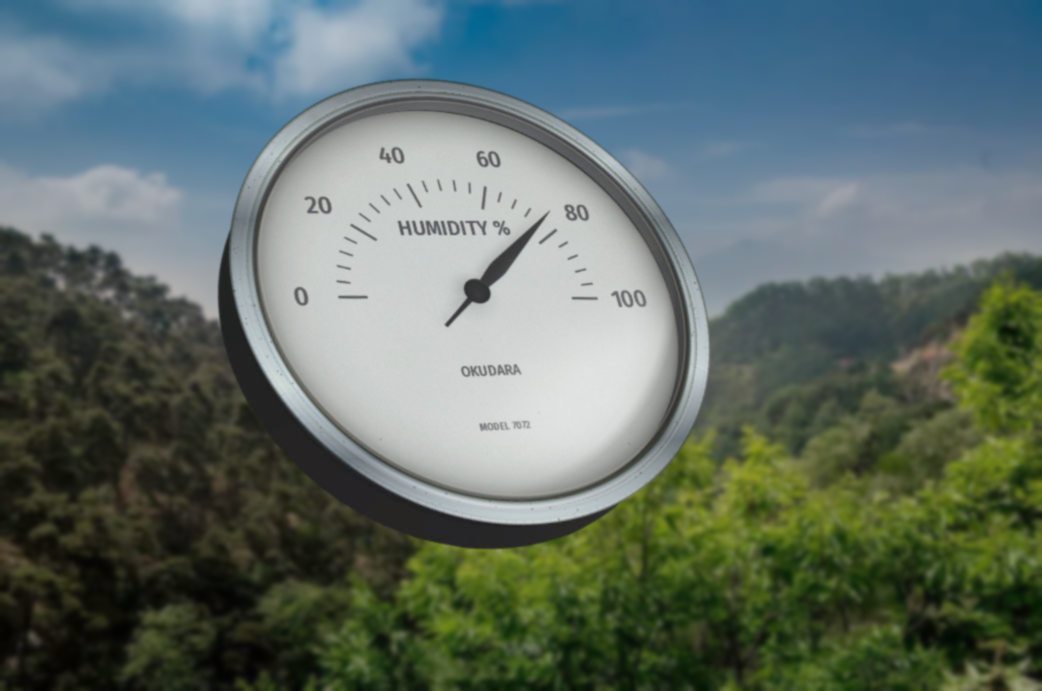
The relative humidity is value=76 unit=%
